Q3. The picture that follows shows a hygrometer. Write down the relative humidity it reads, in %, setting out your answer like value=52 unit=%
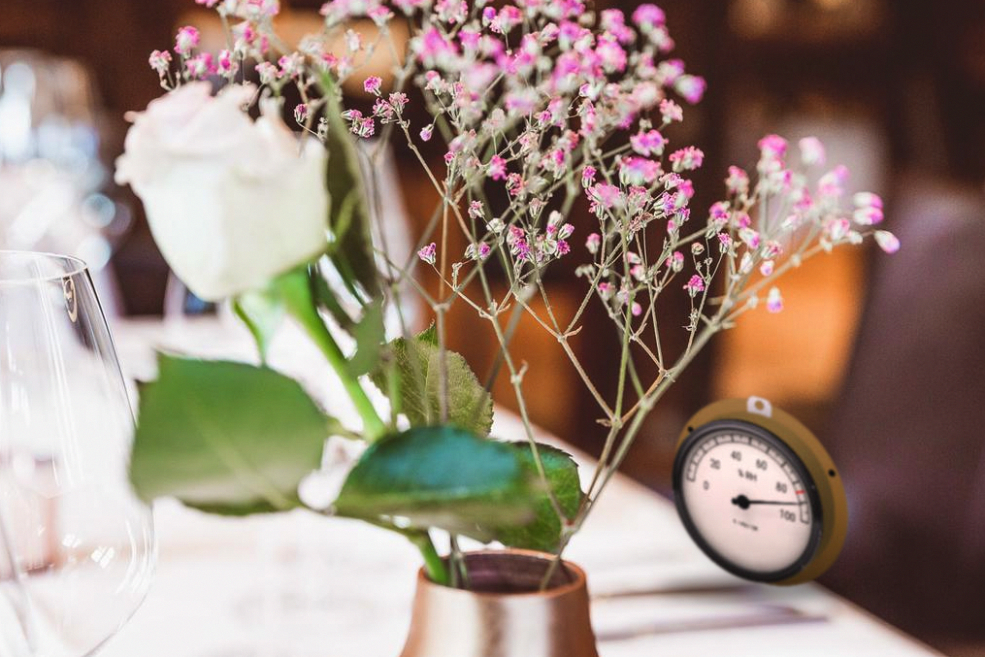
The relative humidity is value=90 unit=%
